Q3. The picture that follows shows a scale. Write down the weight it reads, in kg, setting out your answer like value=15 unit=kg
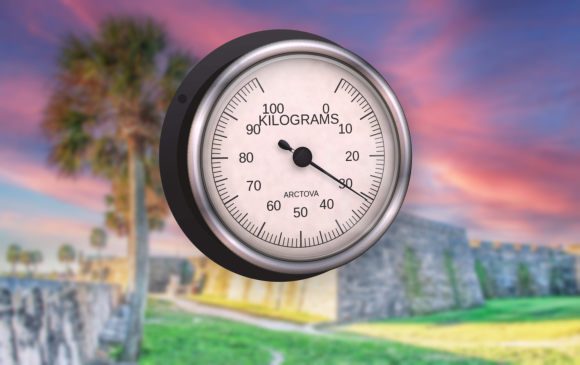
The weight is value=31 unit=kg
